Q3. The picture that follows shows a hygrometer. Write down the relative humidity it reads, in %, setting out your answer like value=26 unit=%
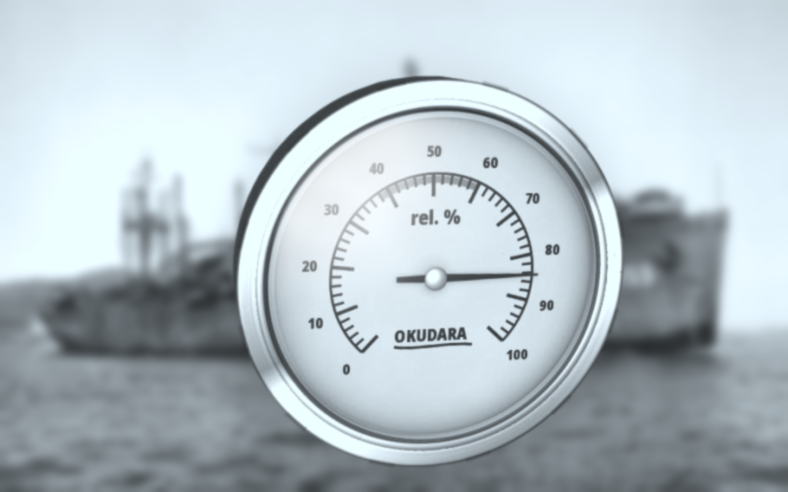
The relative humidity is value=84 unit=%
